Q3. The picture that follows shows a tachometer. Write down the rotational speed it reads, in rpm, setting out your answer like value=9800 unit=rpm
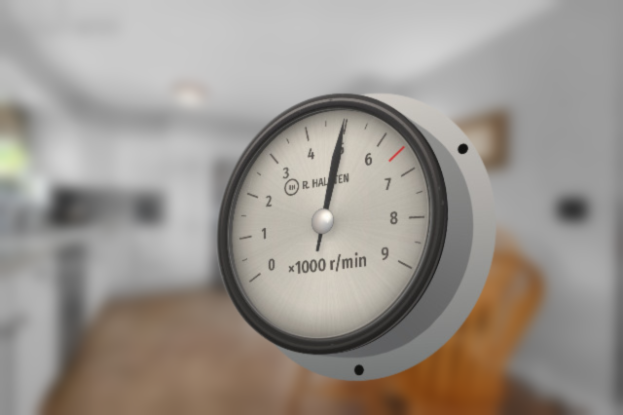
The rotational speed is value=5000 unit=rpm
